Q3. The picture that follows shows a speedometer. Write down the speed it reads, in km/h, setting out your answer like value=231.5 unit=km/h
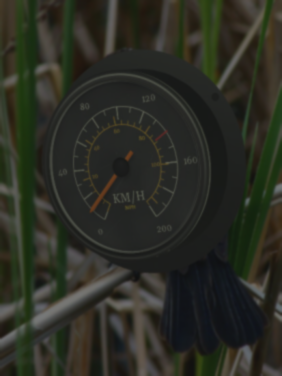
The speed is value=10 unit=km/h
